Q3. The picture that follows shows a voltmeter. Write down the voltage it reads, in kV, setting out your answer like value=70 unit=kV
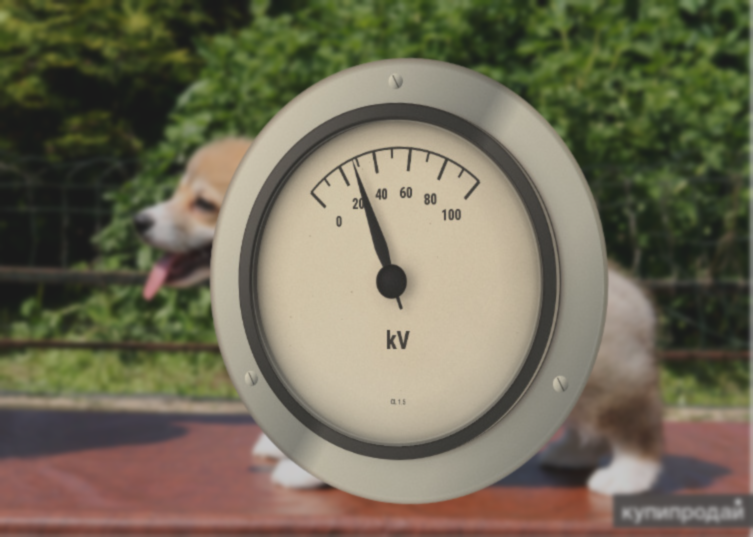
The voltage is value=30 unit=kV
